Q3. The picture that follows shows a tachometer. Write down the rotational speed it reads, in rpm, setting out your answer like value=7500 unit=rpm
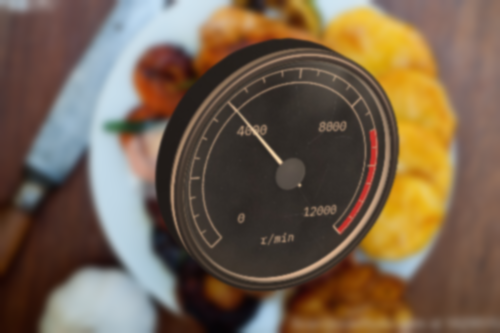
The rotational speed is value=4000 unit=rpm
